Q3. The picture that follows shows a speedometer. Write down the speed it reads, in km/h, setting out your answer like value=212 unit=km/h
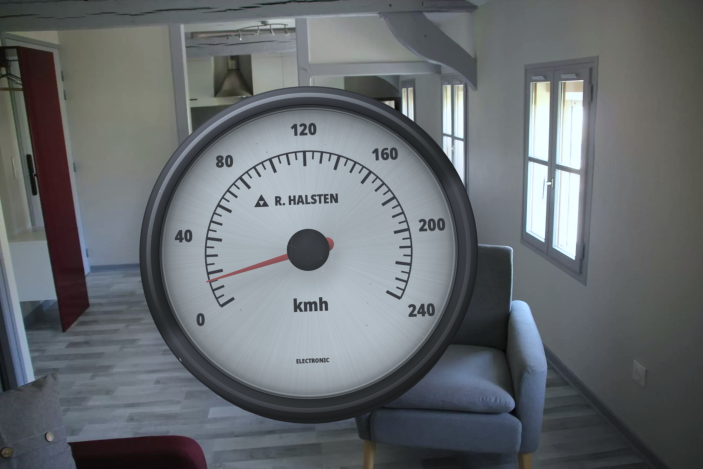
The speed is value=15 unit=km/h
